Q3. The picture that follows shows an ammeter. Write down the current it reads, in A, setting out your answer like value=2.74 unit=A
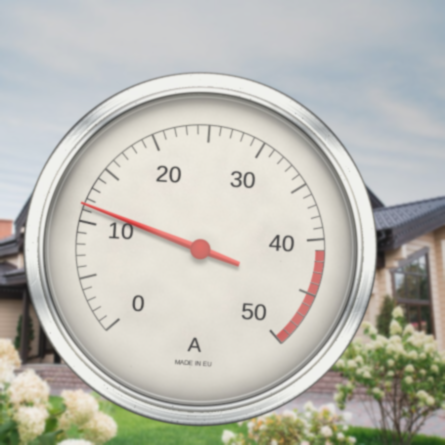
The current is value=11.5 unit=A
